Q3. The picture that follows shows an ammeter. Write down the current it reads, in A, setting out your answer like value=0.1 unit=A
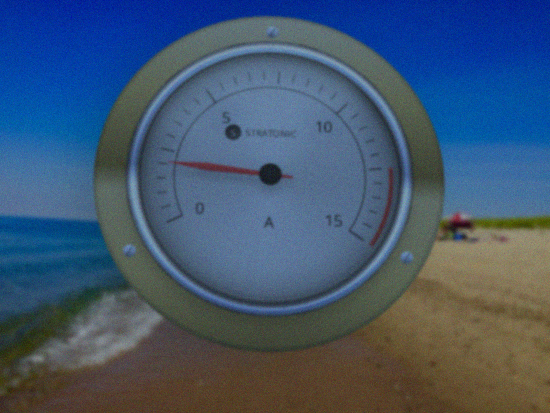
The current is value=2 unit=A
